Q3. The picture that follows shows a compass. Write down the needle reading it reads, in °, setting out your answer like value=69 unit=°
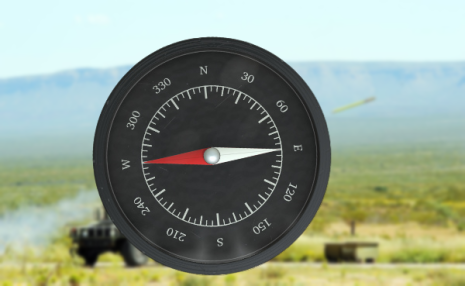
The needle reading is value=270 unit=°
